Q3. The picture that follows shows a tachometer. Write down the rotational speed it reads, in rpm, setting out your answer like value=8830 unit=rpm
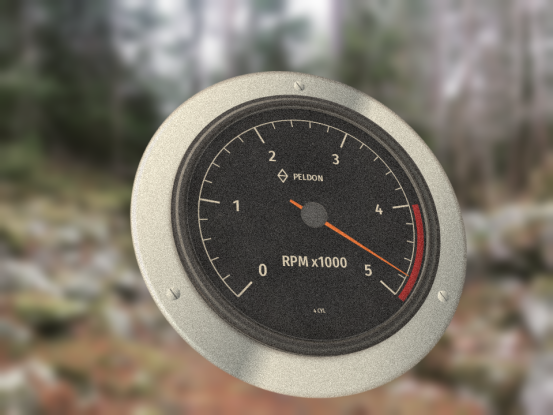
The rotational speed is value=4800 unit=rpm
